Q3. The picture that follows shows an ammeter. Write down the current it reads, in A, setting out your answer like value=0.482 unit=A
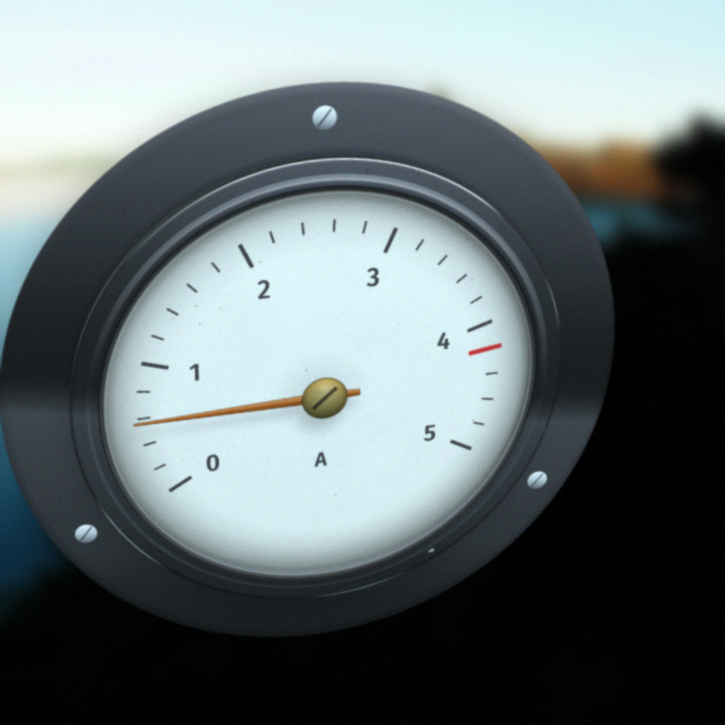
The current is value=0.6 unit=A
